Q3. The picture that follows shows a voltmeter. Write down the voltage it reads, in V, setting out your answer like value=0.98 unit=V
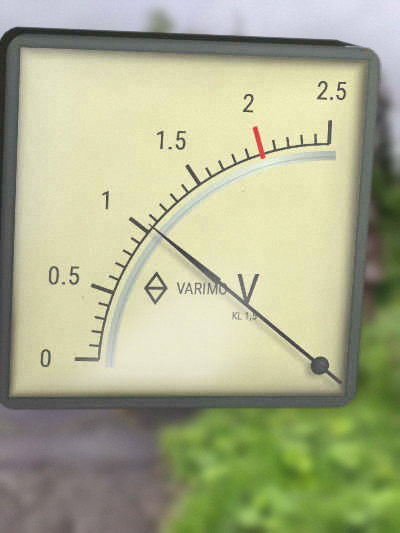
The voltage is value=1.05 unit=V
